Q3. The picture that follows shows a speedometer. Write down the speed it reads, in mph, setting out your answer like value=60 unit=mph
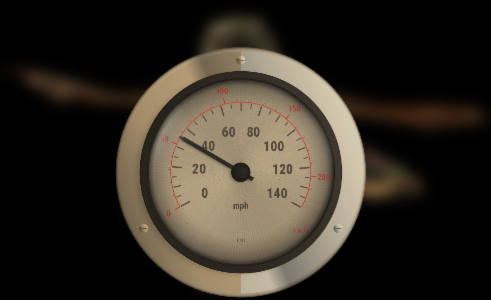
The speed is value=35 unit=mph
